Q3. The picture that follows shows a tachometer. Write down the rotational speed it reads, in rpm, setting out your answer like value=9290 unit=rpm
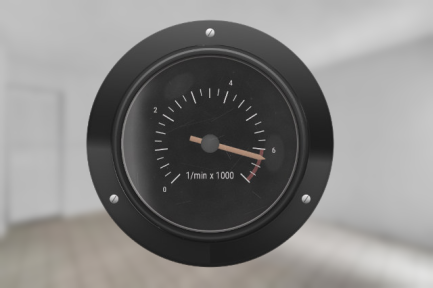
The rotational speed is value=6250 unit=rpm
